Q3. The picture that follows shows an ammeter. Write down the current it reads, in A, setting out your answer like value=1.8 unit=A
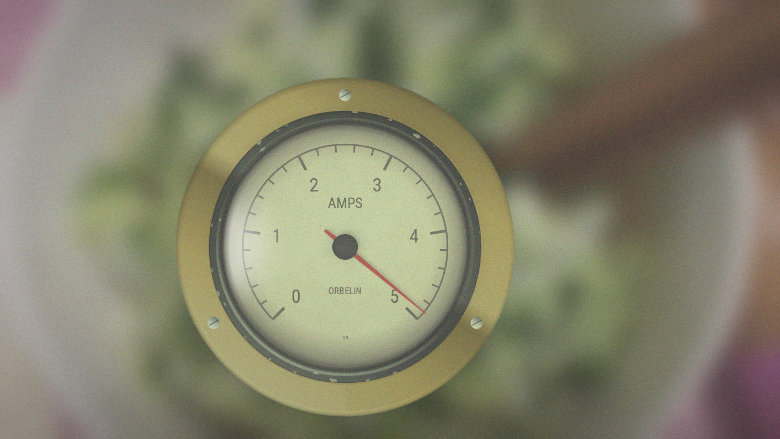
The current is value=4.9 unit=A
